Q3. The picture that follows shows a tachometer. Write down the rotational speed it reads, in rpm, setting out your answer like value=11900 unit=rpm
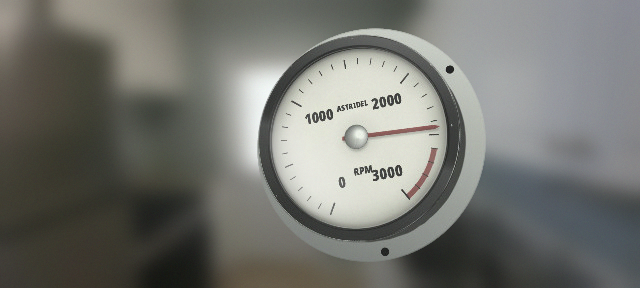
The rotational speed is value=2450 unit=rpm
